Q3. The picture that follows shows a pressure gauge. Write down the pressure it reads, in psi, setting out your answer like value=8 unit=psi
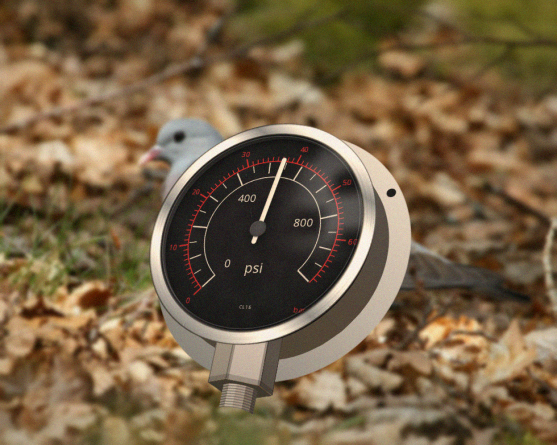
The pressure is value=550 unit=psi
